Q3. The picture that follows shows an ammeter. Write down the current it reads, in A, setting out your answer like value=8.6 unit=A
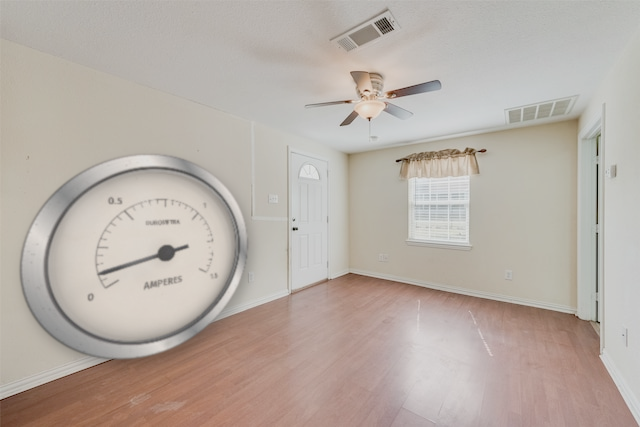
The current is value=0.1 unit=A
